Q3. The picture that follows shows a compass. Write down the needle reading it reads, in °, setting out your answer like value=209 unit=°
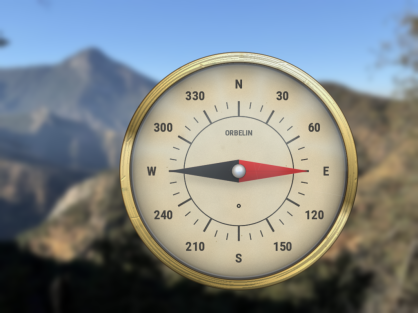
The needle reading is value=90 unit=°
